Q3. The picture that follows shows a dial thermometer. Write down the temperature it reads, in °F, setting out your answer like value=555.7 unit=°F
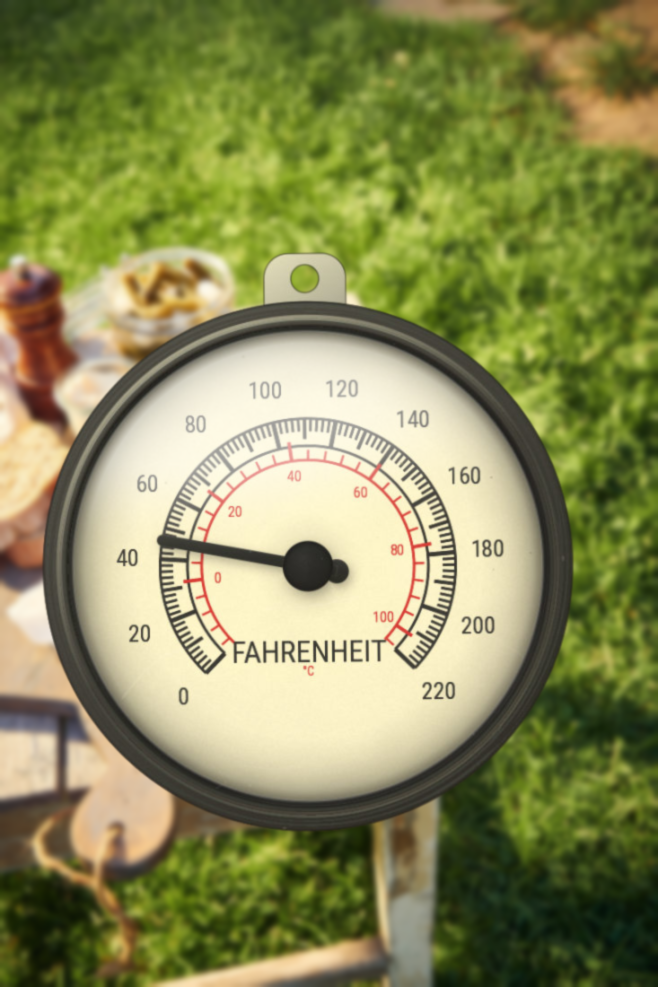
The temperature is value=46 unit=°F
